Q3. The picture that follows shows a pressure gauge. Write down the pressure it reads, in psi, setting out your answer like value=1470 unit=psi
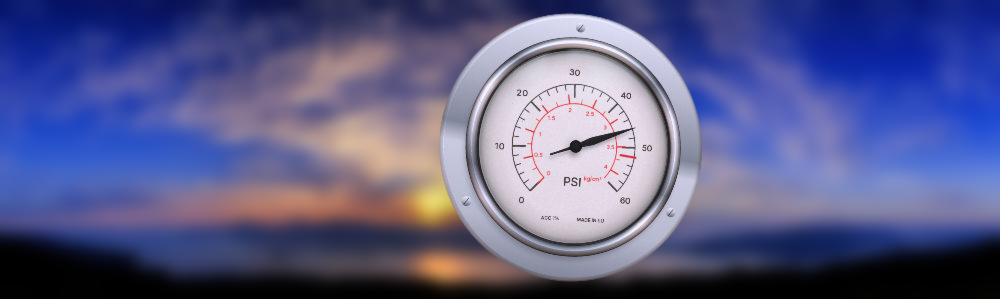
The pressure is value=46 unit=psi
